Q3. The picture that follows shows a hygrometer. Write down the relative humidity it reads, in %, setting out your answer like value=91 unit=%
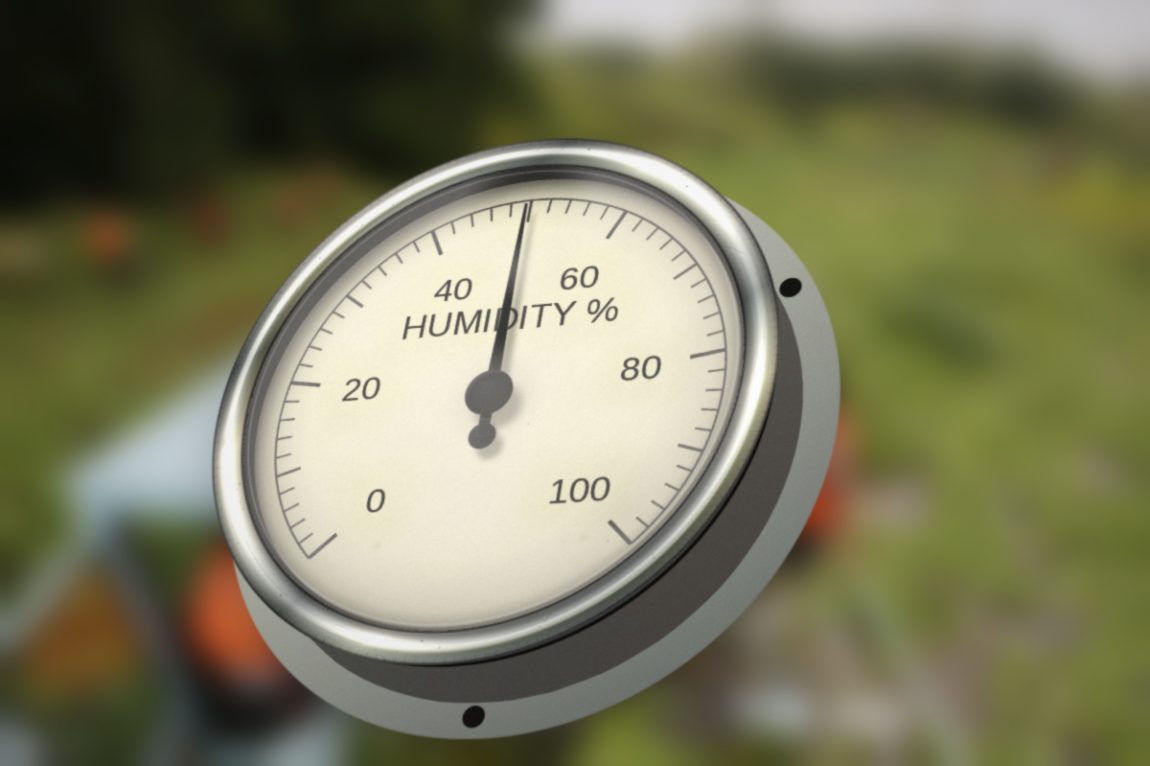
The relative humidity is value=50 unit=%
